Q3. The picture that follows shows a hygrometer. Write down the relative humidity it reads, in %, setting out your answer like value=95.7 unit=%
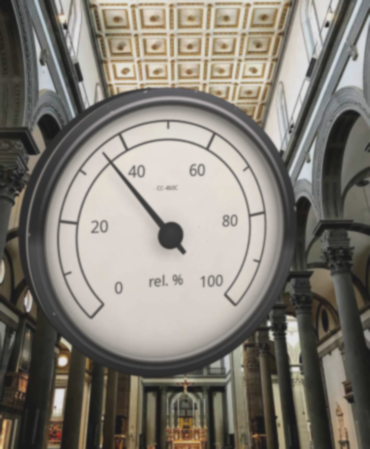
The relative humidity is value=35 unit=%
